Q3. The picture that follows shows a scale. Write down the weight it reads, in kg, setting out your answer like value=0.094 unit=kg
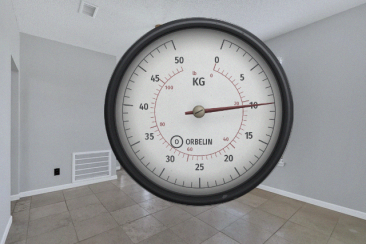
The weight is value=10 unit=kg
